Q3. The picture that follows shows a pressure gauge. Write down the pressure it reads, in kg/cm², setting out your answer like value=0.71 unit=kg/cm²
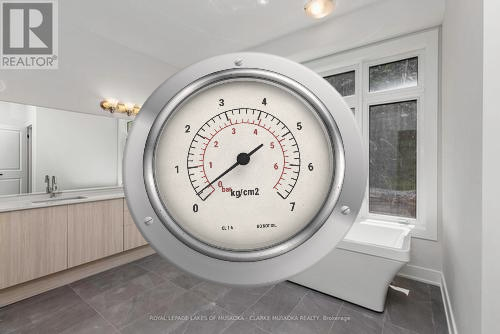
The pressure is value=0.2 unit=kg/cm²
